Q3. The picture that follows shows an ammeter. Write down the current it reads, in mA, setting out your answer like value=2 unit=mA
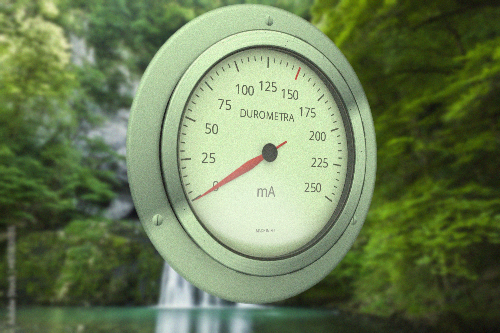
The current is value=0 unit=mA
